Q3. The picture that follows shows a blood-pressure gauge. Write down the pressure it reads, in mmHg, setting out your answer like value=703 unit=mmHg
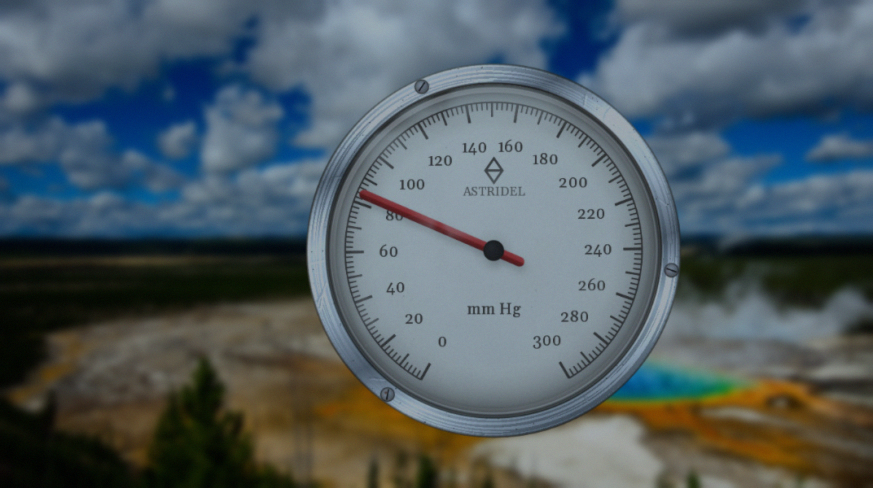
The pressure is value=84 unit=mmHg
